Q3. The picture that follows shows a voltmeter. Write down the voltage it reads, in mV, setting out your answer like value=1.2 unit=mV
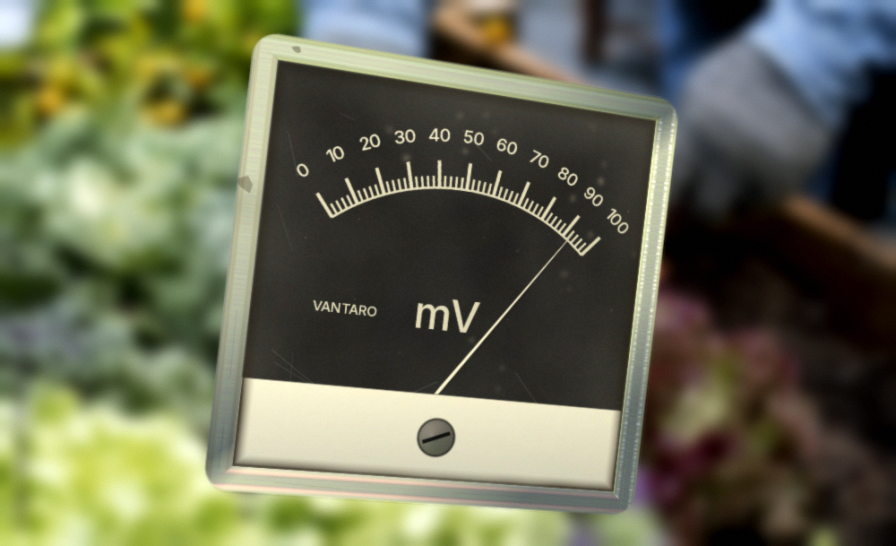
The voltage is value=92 unit=mV
